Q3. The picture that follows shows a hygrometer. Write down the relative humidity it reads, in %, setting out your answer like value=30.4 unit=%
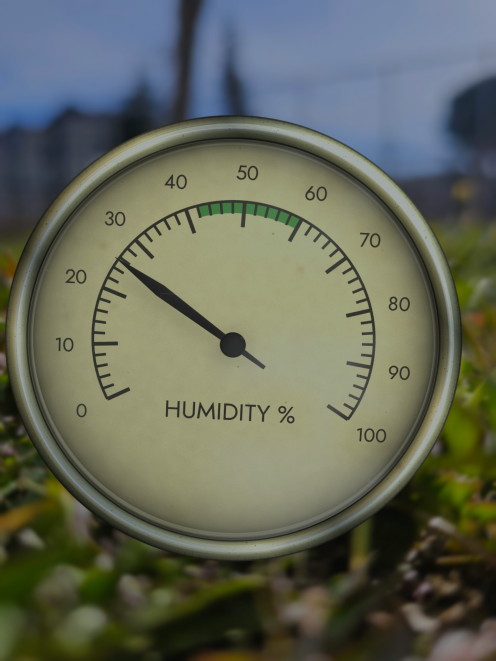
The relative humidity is value=26 unit=%
